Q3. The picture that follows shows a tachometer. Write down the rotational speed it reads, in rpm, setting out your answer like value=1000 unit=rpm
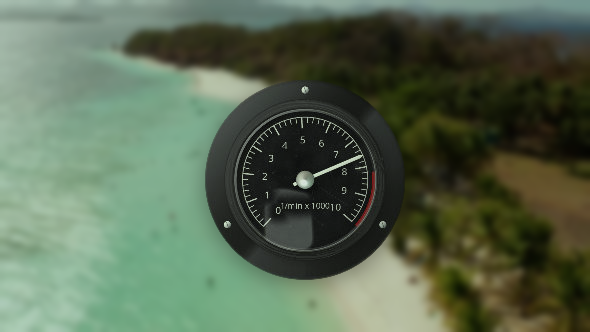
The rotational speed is value=7600 unit=rpm
